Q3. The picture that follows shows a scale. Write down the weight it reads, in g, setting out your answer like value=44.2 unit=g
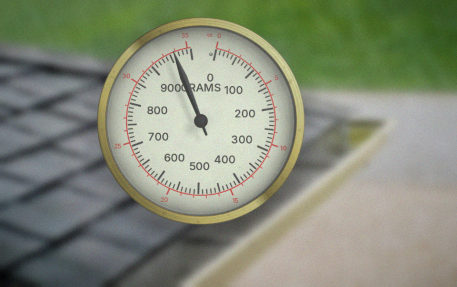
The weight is value=960 unit=g
